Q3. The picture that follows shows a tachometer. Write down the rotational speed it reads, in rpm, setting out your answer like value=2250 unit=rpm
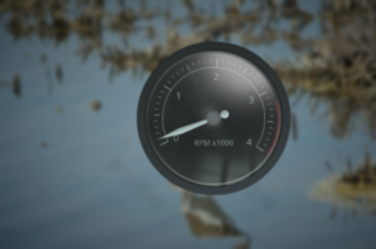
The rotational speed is value=100 unit=rpm
